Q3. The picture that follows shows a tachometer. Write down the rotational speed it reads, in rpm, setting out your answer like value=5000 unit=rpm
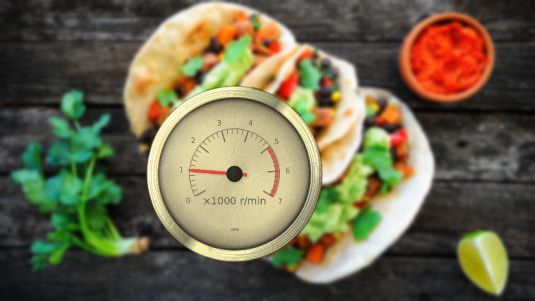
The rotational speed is value=1000 unit=rpm
